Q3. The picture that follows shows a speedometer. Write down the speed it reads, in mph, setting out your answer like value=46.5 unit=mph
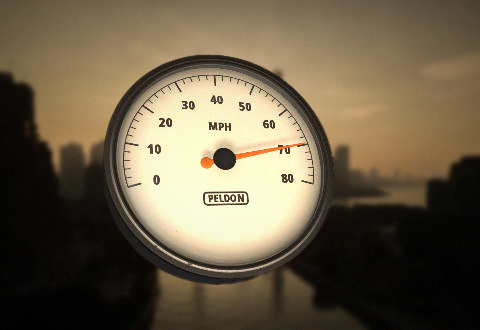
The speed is value=70 unit=mph
